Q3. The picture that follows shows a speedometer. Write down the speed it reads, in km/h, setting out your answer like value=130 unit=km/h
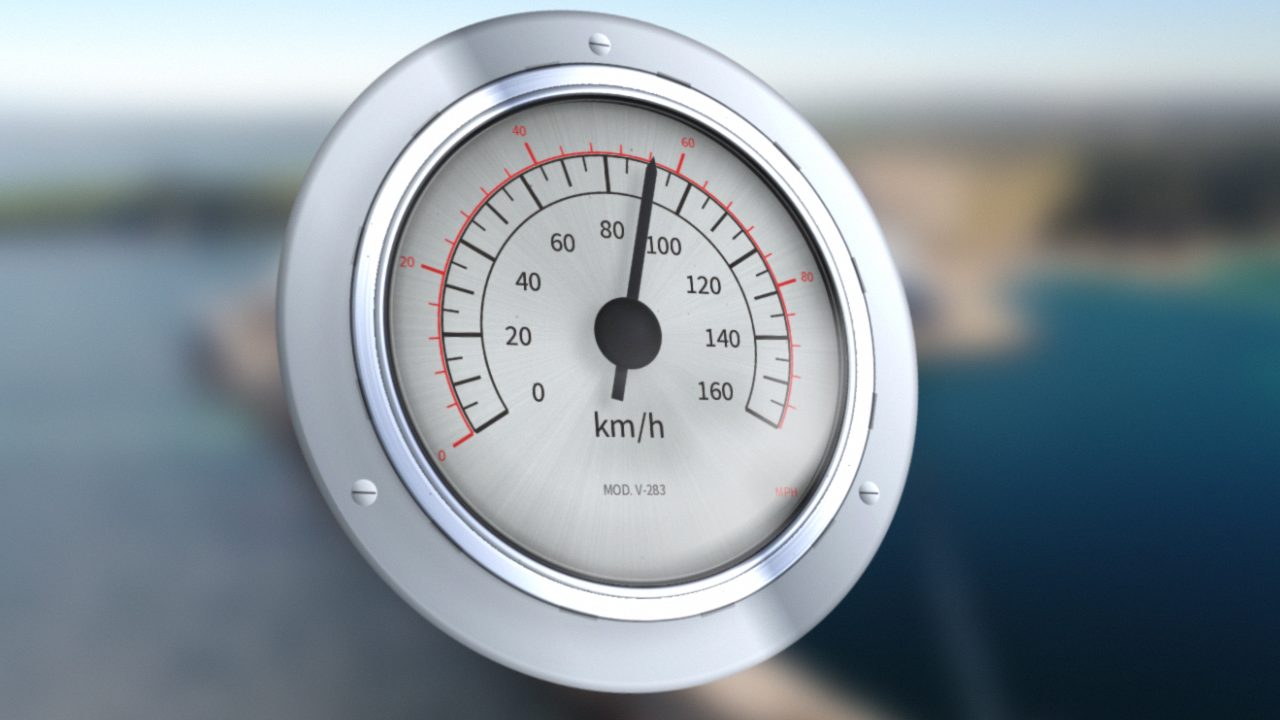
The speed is value=90 unit=km/h
